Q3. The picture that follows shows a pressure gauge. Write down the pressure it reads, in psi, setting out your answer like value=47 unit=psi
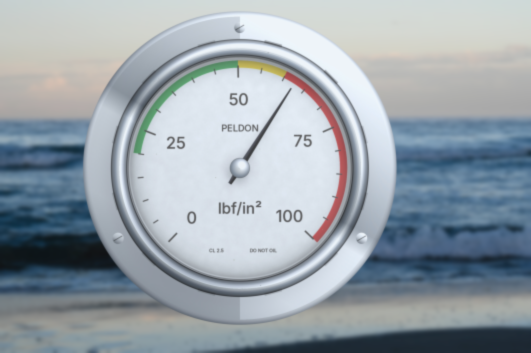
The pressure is value=62.5 unit=psi
